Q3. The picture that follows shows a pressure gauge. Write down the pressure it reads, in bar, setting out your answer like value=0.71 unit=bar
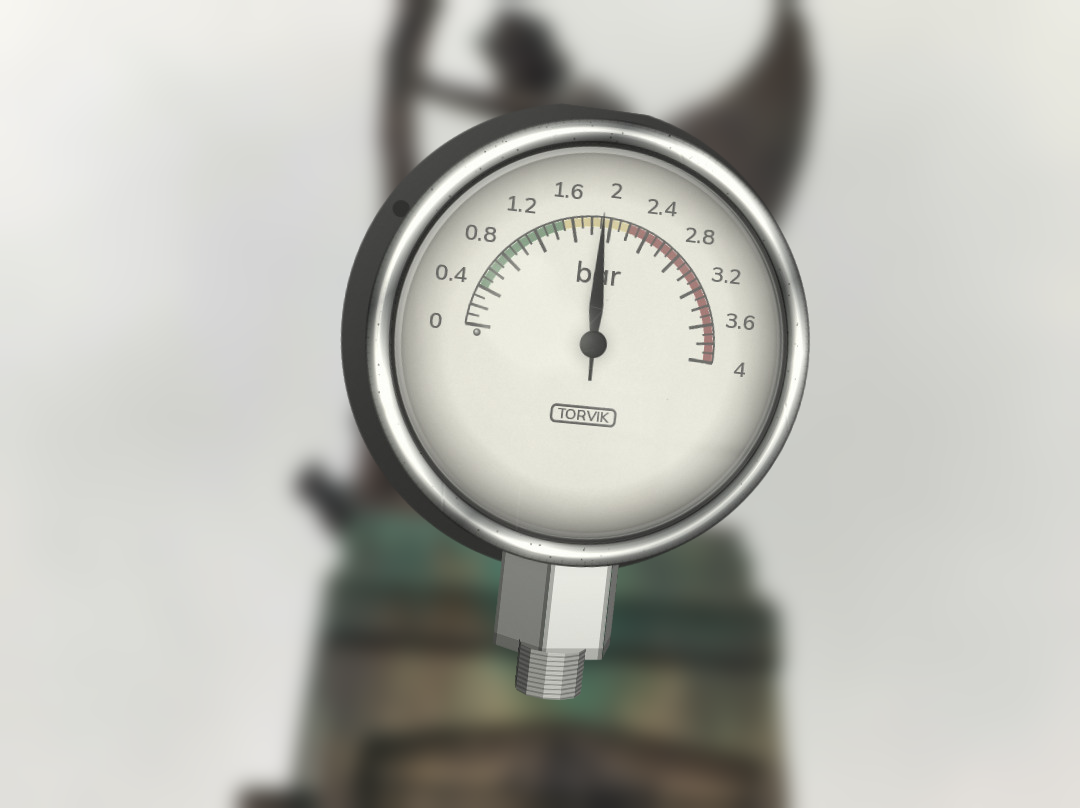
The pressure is value=1.9 unit=bar
